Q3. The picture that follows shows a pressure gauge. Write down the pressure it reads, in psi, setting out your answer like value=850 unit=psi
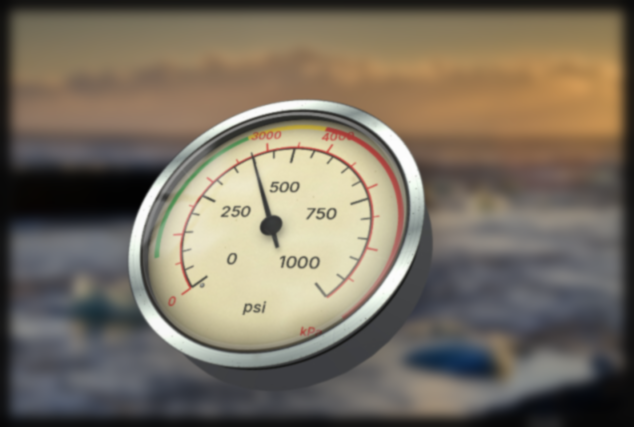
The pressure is value=400 unit=psi
